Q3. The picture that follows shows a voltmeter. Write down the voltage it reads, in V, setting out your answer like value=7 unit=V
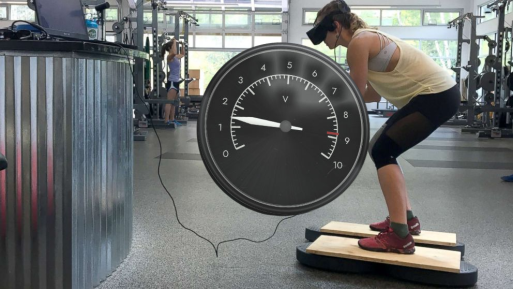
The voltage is value=1.4 unit=V
